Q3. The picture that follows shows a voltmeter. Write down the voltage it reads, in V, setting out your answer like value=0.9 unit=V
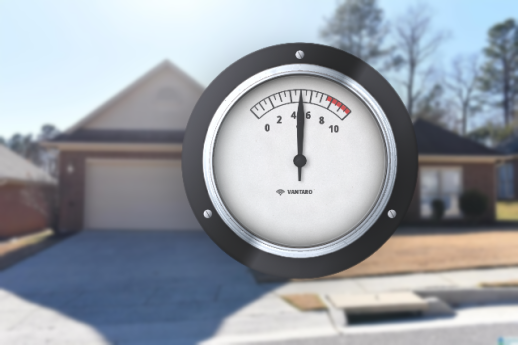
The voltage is value=5 unit=V
